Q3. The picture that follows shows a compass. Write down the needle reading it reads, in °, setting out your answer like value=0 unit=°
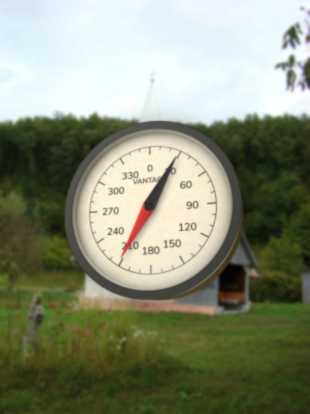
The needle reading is value=210 unit=°
